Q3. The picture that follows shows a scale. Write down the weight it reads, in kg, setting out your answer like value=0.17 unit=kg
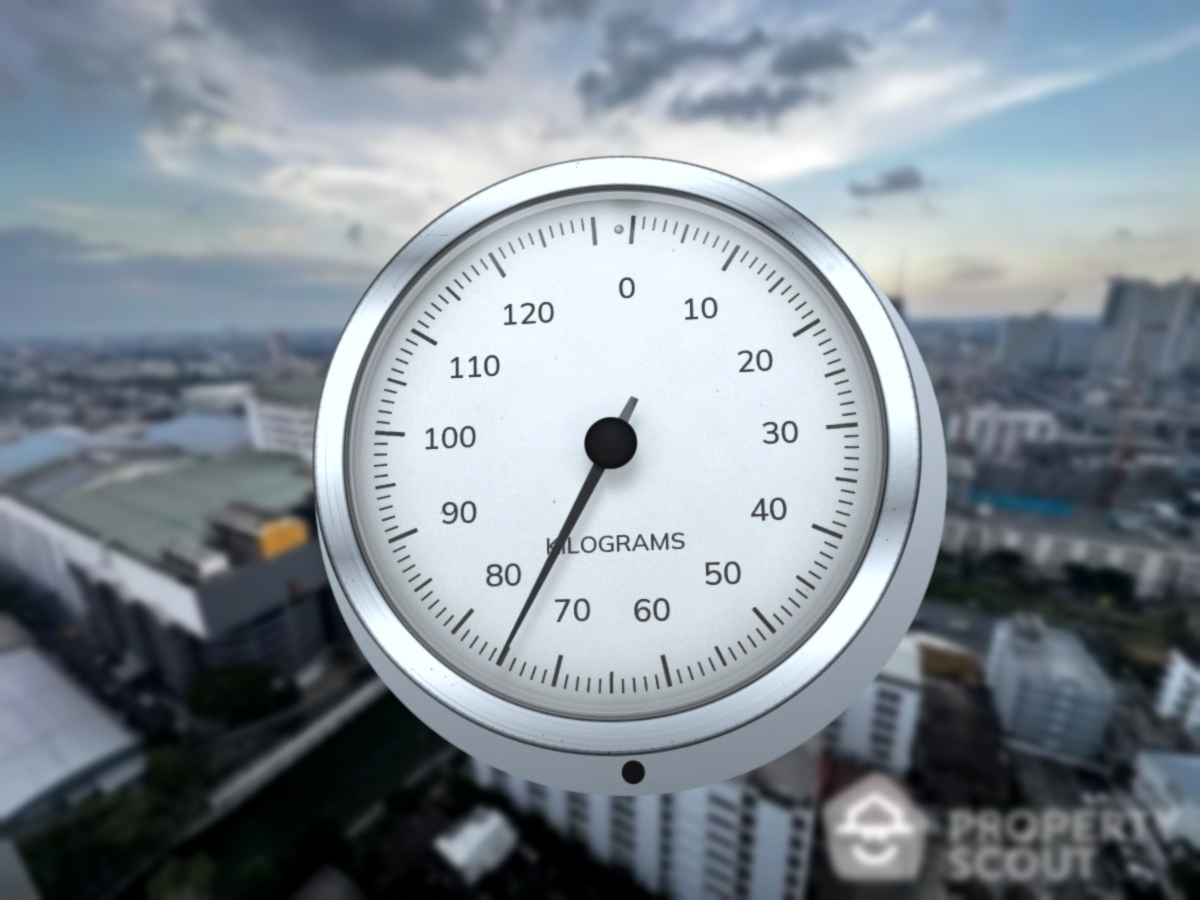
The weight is value=75 unit=kg
